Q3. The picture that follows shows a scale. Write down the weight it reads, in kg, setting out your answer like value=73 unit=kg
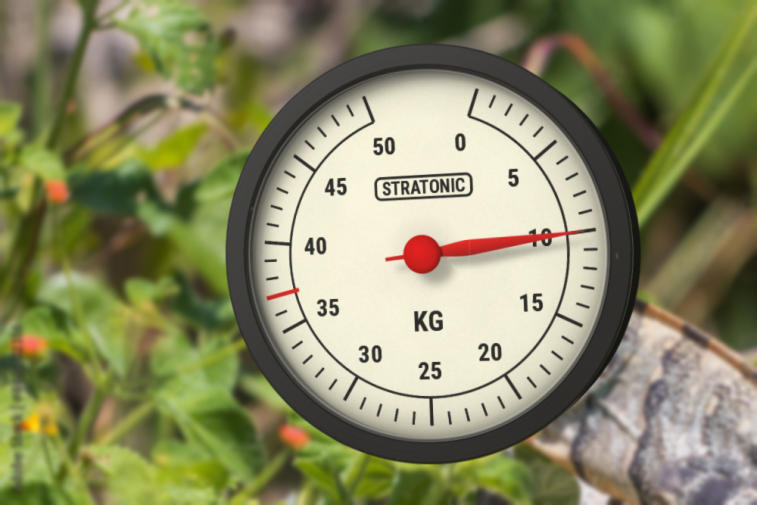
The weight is value=10 unit=kg
